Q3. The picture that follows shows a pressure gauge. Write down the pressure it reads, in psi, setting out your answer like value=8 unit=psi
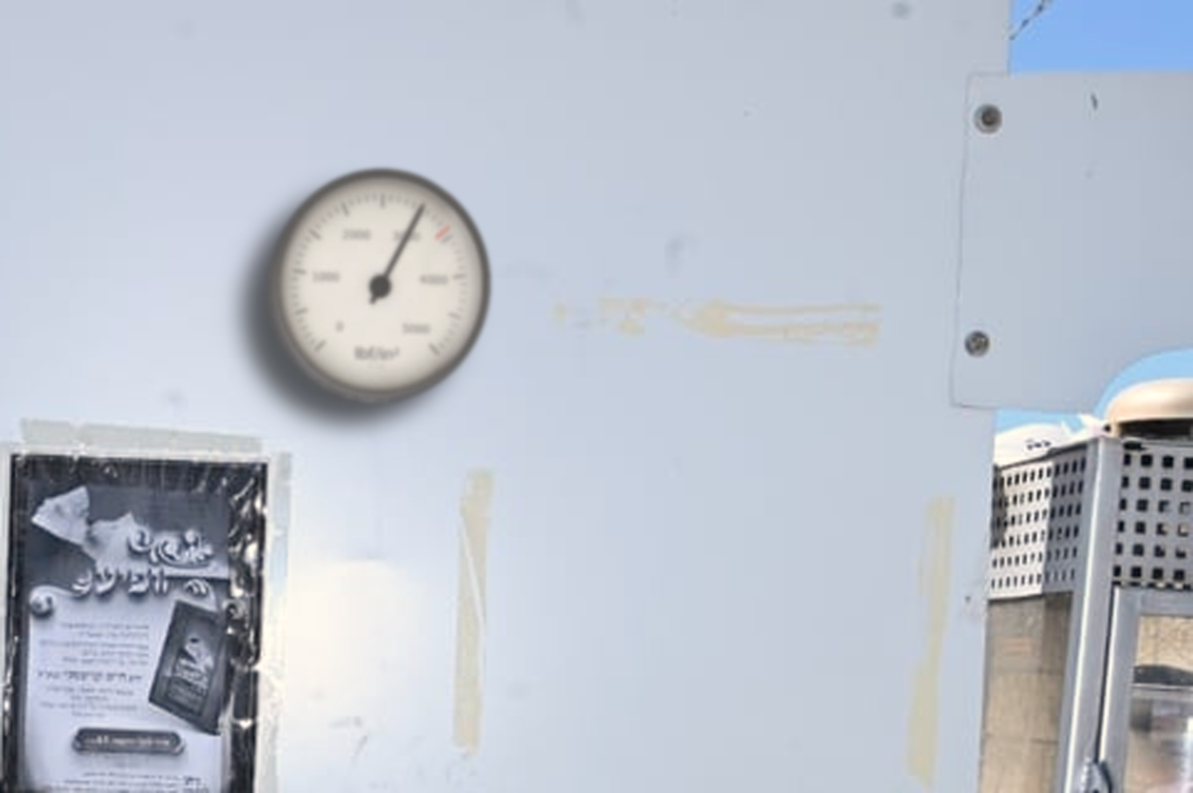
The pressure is value=3000 unit=psi
